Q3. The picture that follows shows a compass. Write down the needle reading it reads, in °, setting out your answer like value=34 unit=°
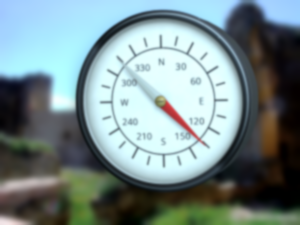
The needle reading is value=135 unit=°
